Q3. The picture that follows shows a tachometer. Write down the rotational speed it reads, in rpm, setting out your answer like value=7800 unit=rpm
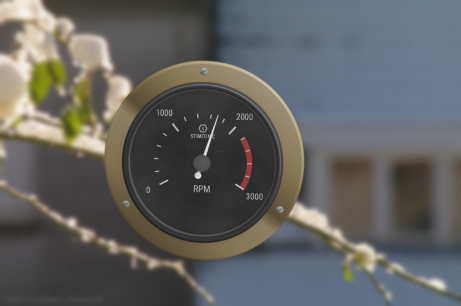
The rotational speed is value=1700 unit=rpm
